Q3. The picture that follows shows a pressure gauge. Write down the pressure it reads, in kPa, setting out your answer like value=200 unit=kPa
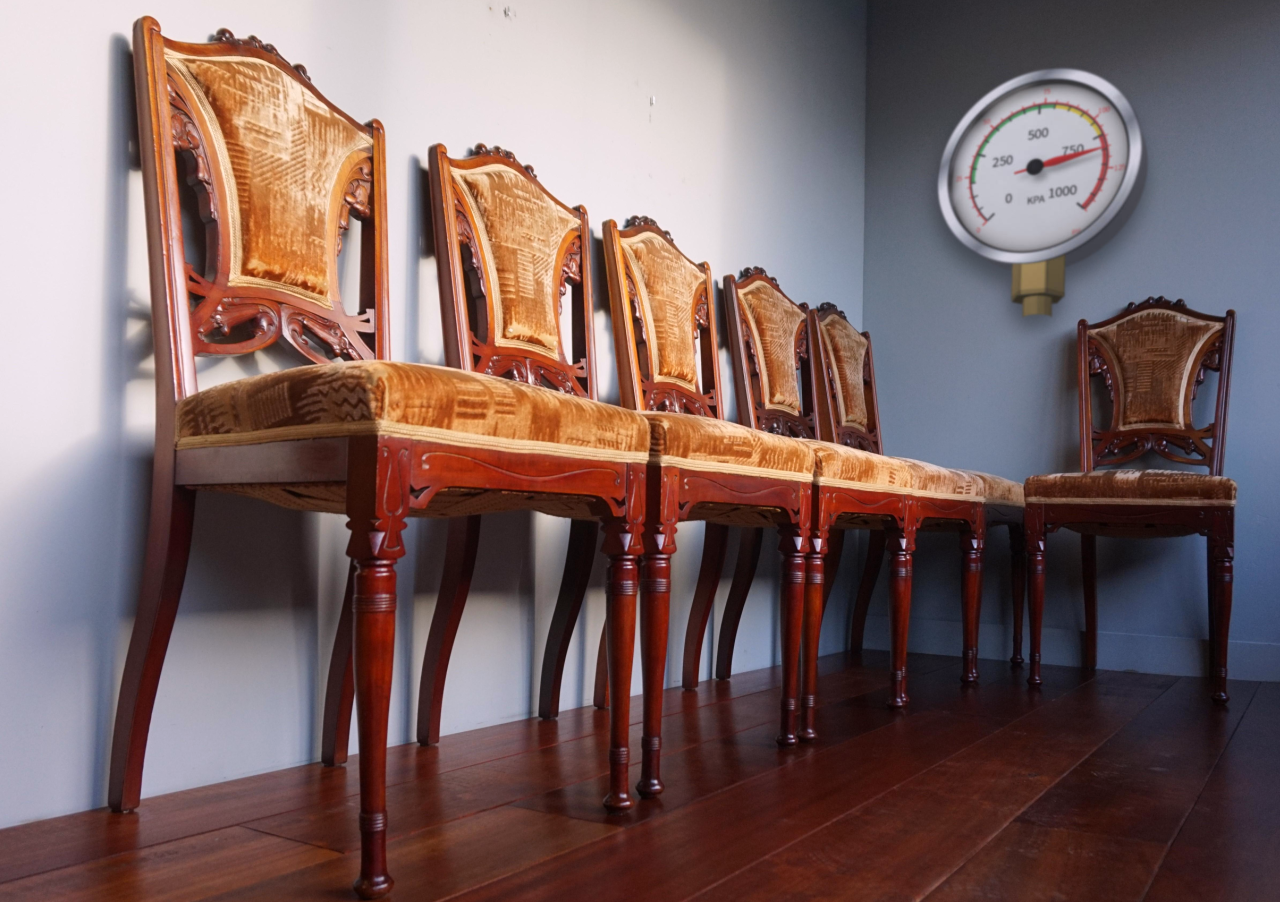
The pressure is value=800 unit=kPa
